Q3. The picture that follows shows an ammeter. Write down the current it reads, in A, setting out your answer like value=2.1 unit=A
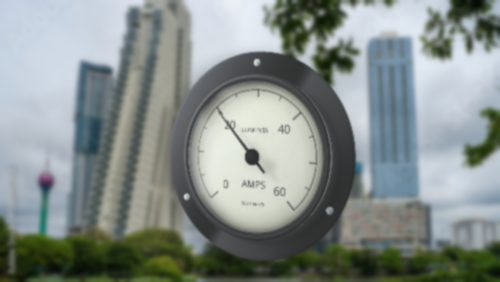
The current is value=20 unit=A
